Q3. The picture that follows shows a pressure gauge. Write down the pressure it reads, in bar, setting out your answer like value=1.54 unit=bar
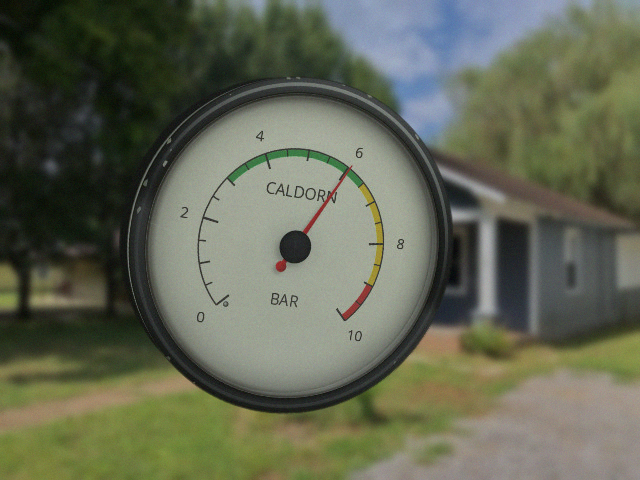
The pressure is value=6 unit=bar
